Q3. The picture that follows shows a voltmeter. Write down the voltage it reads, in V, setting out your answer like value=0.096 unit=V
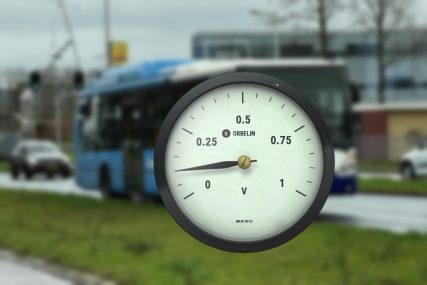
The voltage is value=0.1 unit=V
